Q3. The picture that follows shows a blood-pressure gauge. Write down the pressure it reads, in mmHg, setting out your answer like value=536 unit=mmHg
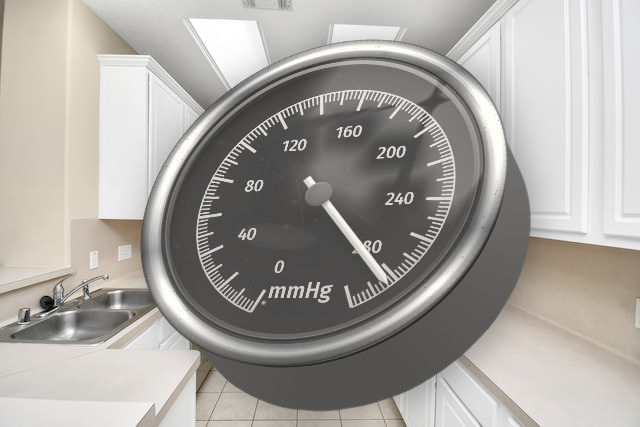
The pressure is value=284 unit=mmHg
